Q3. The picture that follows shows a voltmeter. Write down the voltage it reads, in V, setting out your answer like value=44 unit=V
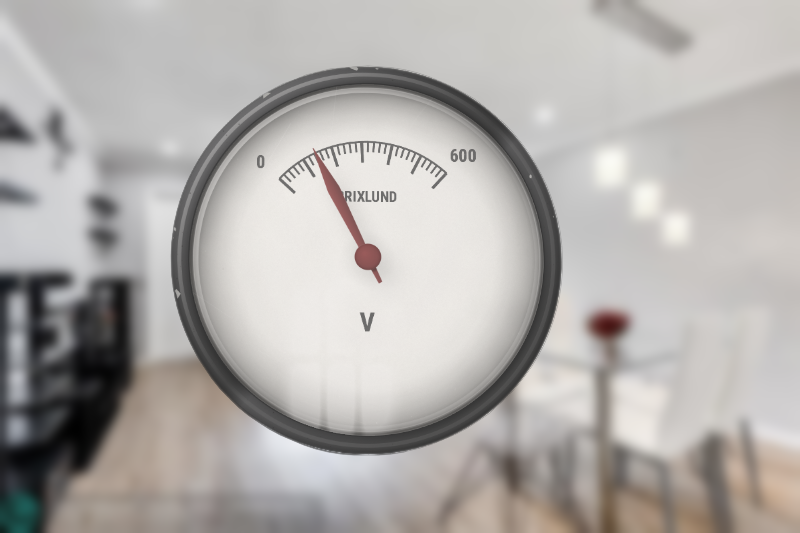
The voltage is value=140 unit=V
